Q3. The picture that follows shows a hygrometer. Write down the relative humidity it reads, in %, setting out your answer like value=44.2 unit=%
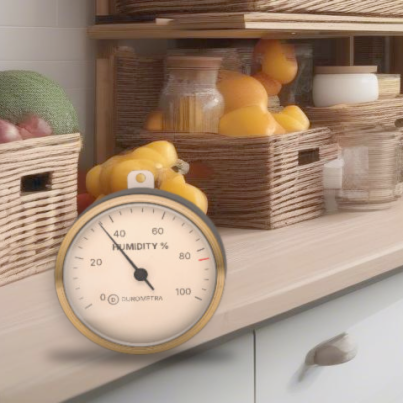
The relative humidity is value=36 unit=%
